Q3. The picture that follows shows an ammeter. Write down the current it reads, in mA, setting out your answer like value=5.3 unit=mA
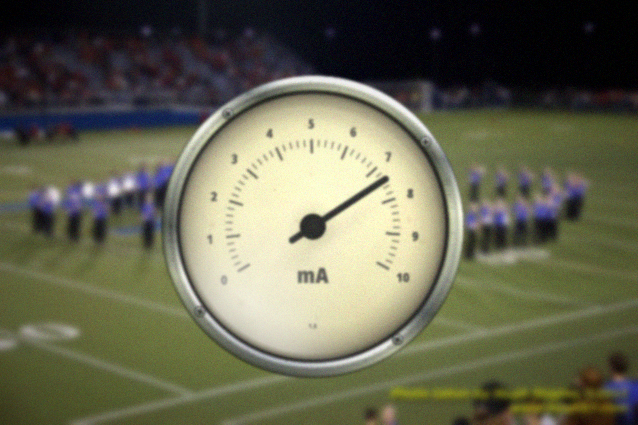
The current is value=7.4 unit=mA
